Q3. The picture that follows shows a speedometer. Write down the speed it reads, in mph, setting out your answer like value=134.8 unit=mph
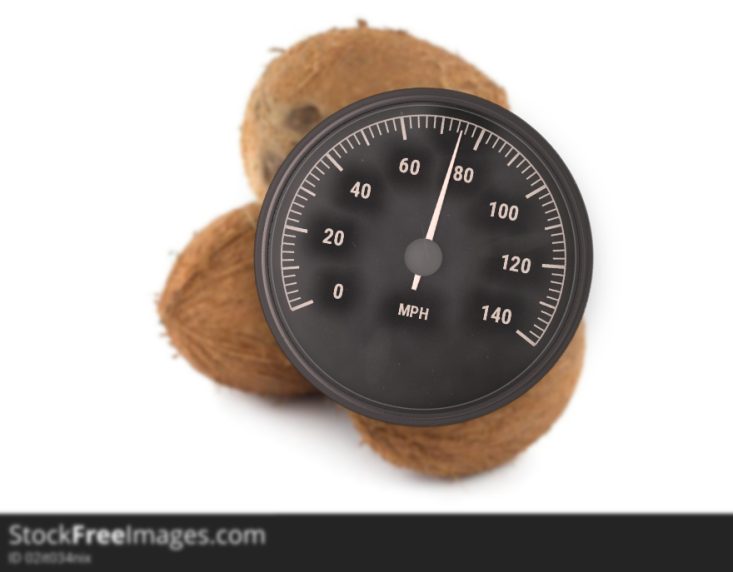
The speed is value=75 unit=mph
